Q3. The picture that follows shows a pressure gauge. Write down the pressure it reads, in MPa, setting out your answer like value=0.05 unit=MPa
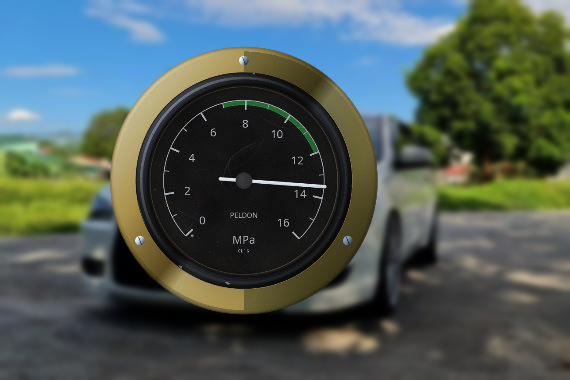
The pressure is value=13.5 unit=MPa
